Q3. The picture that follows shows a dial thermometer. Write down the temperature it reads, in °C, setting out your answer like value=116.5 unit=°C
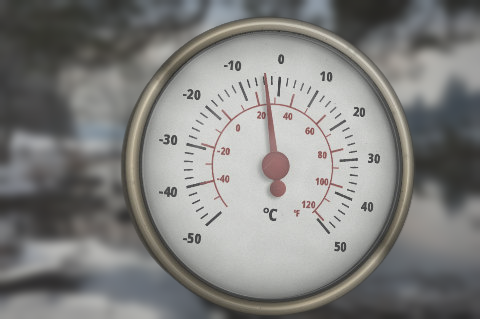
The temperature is value=-4 unit=°C
